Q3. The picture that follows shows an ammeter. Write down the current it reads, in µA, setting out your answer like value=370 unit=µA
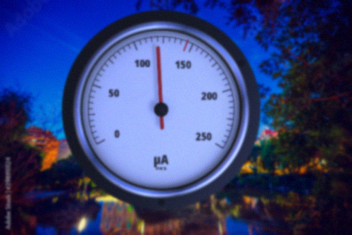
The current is value=120 unit=µA
